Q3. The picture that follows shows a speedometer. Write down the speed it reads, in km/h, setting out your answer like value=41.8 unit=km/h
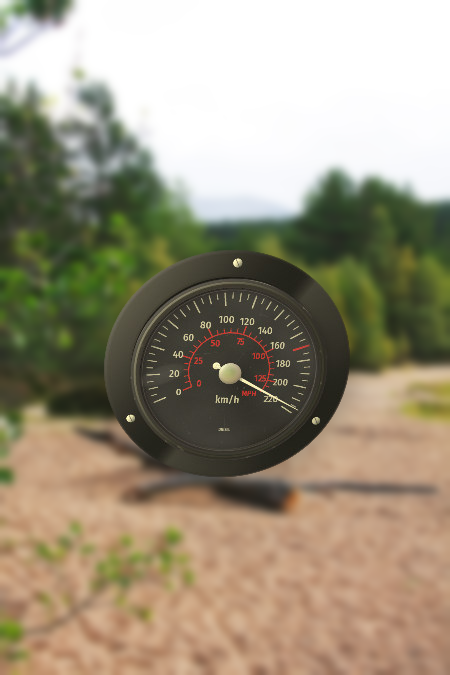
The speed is value=215 unit=km/h
